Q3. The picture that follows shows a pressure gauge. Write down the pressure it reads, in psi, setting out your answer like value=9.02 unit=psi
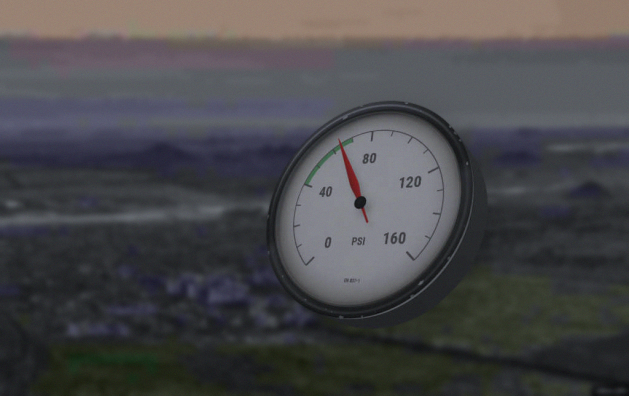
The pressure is value=65 unit=psi
